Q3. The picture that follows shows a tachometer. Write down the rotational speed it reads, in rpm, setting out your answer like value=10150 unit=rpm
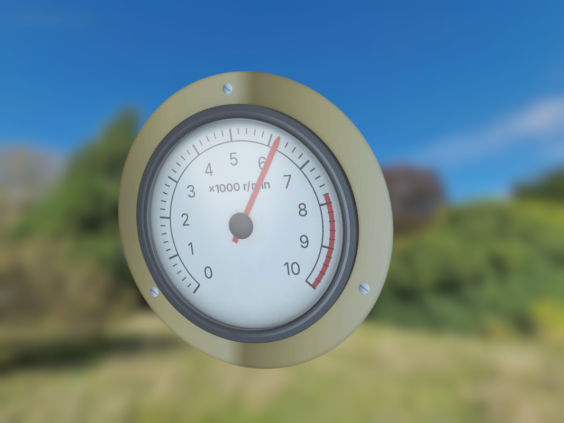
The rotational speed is value=6200 unit=rpm
